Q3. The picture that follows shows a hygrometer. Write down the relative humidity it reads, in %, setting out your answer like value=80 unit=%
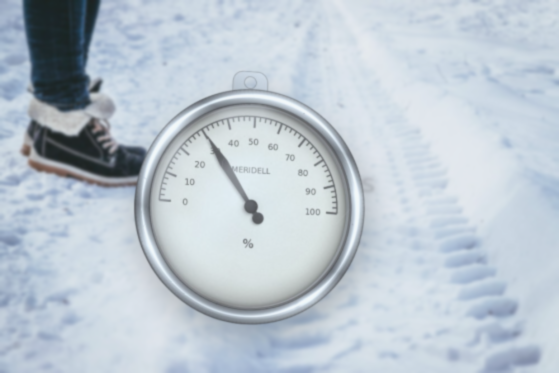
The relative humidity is value=30 unit=%
